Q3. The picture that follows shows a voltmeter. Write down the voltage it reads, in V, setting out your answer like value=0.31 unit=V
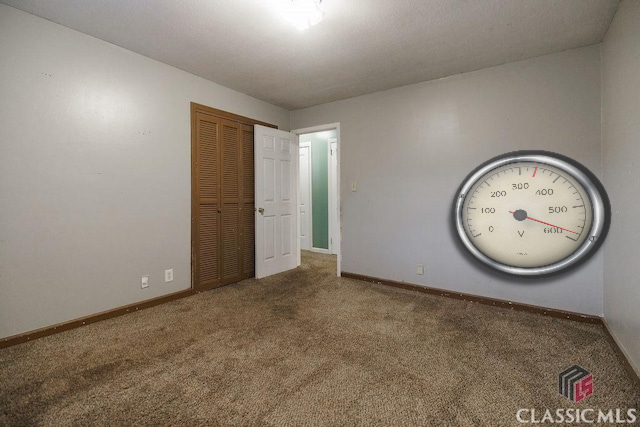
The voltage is value=580 unit=V
